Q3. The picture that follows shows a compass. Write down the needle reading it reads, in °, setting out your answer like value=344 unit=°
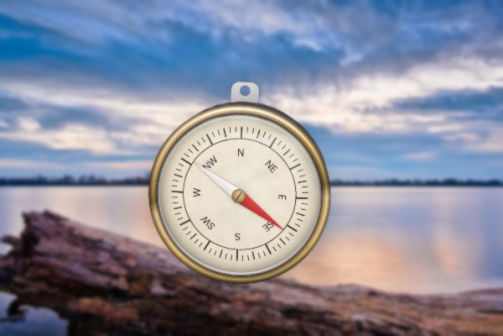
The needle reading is value=125 unit=°
